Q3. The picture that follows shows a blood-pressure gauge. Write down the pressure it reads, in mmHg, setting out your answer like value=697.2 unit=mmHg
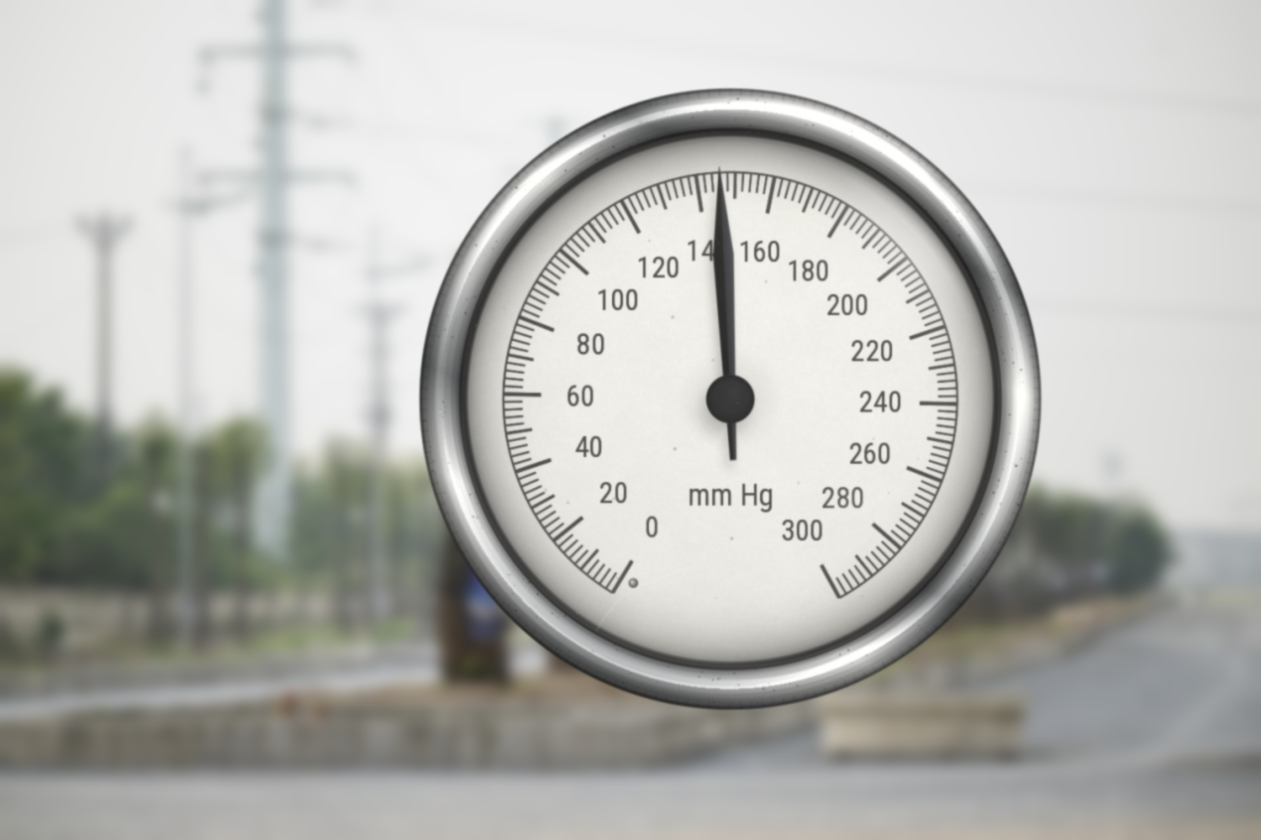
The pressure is value=146 unit=mmHg
